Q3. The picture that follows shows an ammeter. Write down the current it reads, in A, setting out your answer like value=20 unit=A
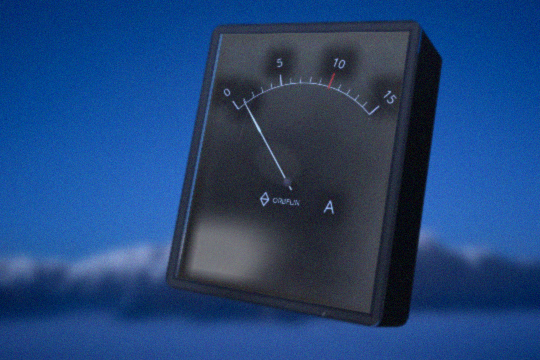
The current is value=1 unit=A
